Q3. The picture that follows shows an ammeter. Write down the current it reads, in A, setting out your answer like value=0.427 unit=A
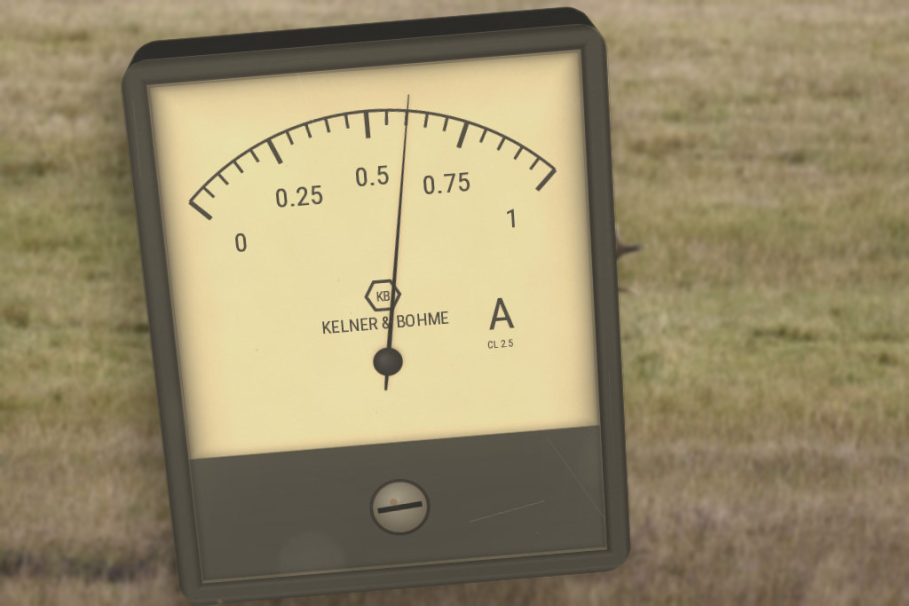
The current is value=0.6 unit=A
